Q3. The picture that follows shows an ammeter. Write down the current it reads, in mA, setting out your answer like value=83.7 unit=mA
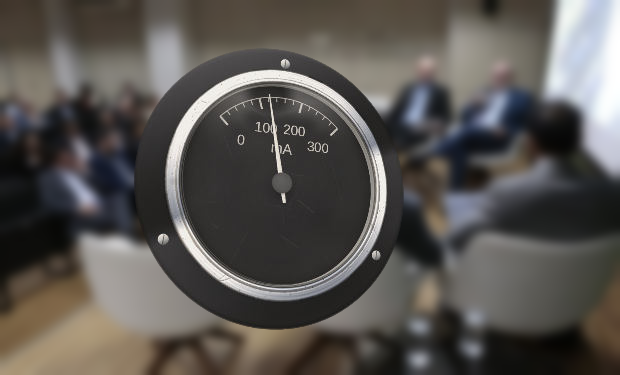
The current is value=120 unit=mA
